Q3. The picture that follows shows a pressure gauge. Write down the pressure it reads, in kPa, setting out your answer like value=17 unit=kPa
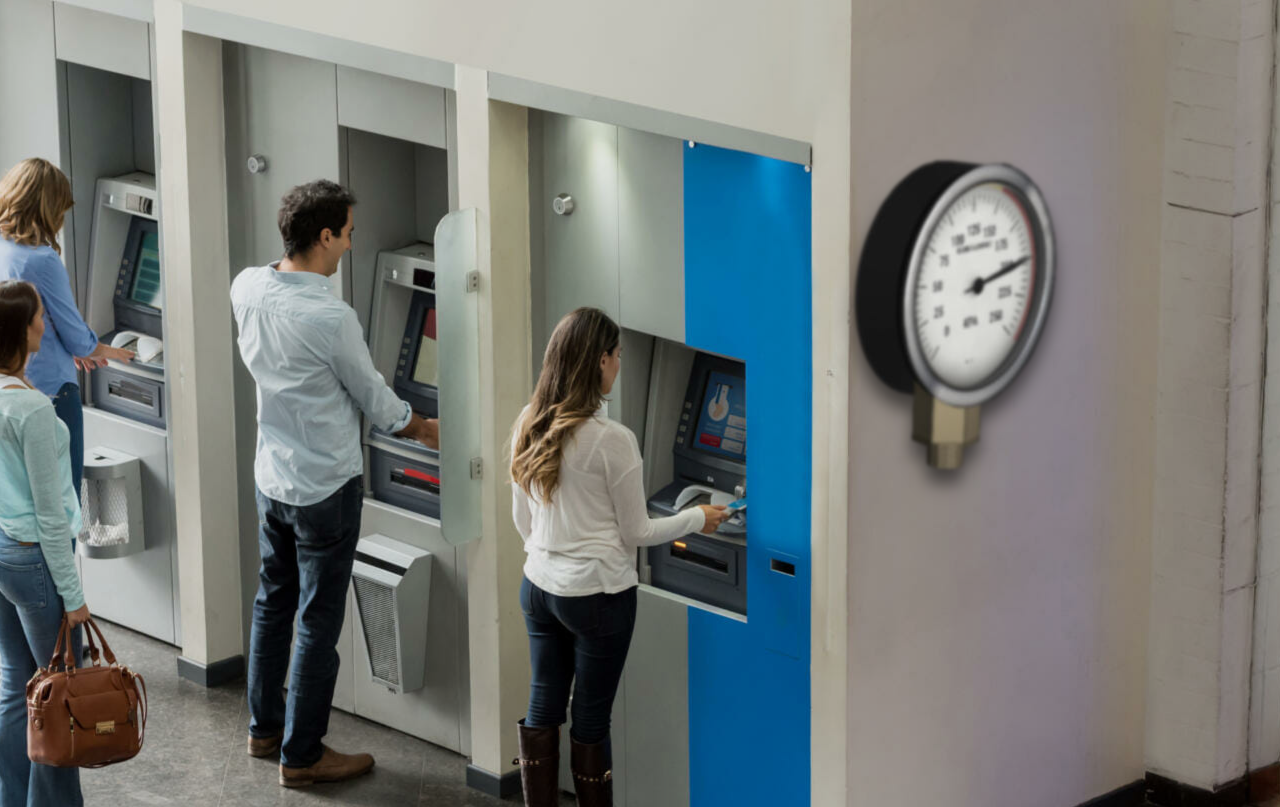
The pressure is value=200 unit=kPa
